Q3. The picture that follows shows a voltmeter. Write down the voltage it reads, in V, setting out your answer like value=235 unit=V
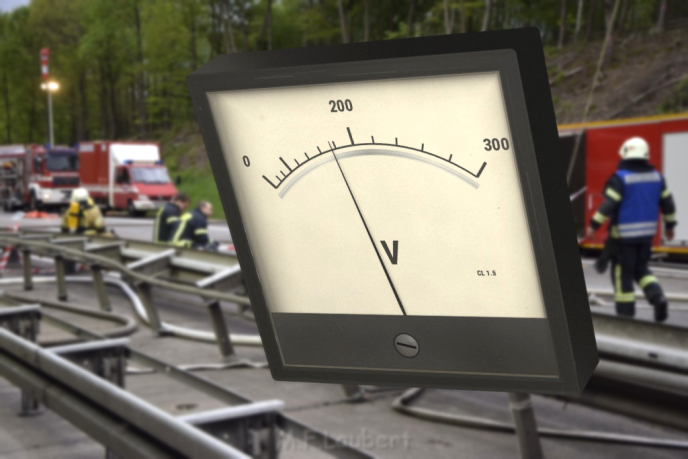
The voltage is value=180 unit=V
